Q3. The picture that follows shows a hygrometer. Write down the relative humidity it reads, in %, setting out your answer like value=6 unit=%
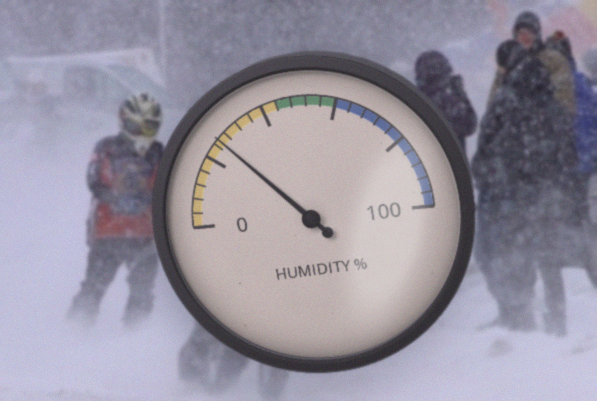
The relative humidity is value=26 unit=%
